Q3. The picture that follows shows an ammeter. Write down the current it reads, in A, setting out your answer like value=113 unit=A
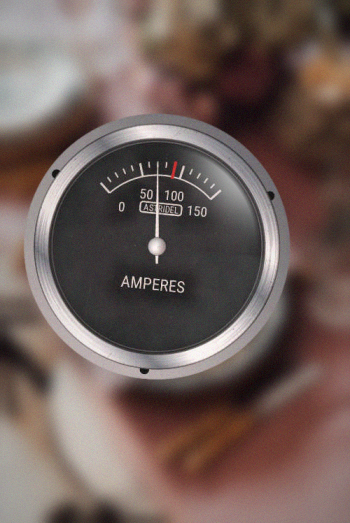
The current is value=70 unit=A
